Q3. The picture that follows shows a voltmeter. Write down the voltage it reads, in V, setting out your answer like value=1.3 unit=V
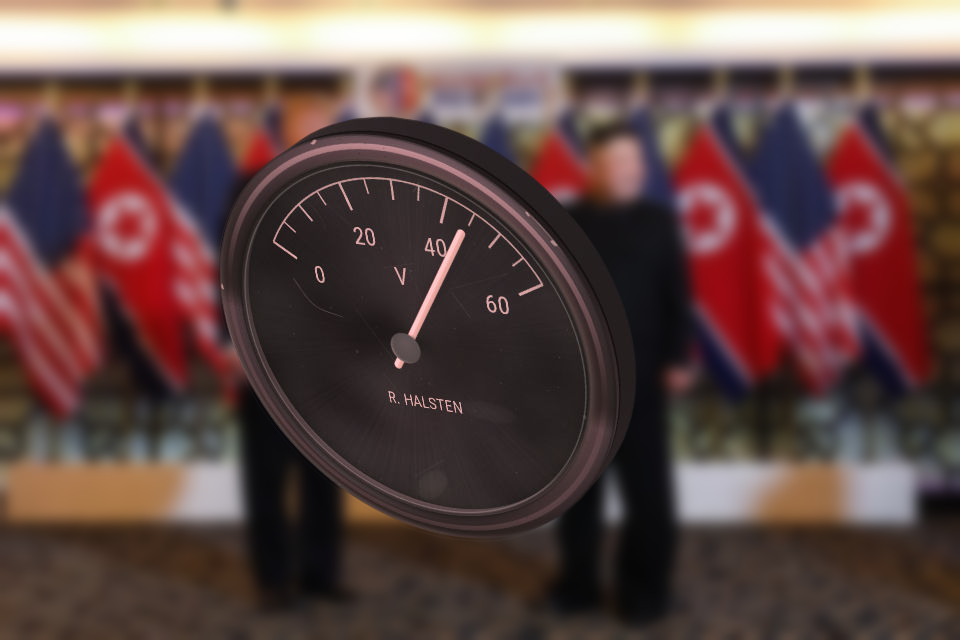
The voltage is value=45 unit=V
